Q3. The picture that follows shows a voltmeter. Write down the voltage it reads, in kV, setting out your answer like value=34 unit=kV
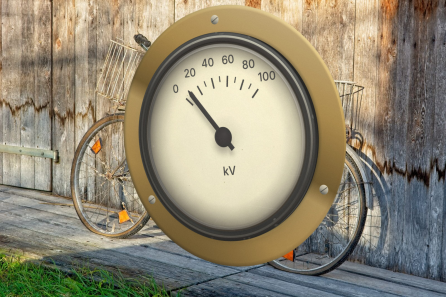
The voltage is value=10 unit=kV
